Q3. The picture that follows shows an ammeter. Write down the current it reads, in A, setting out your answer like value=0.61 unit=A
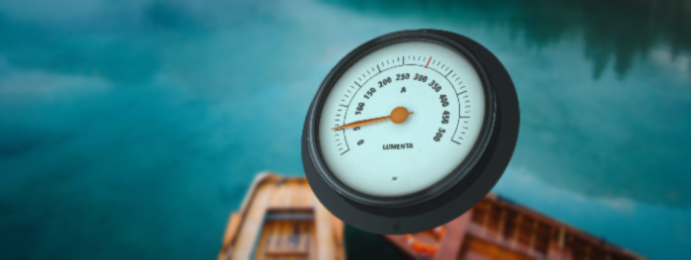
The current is value=50 unit=A
